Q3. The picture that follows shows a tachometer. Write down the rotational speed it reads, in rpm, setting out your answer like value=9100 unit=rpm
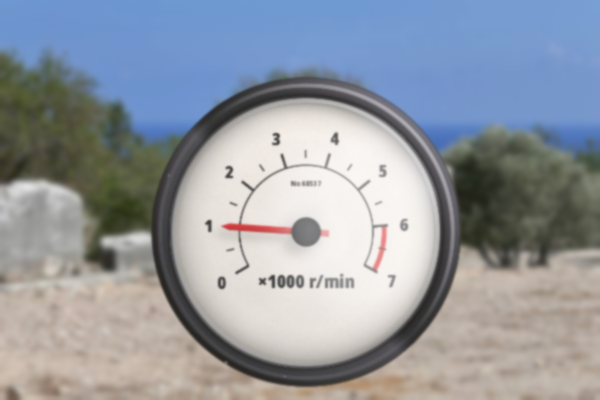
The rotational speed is value=1000 unit=rpm
